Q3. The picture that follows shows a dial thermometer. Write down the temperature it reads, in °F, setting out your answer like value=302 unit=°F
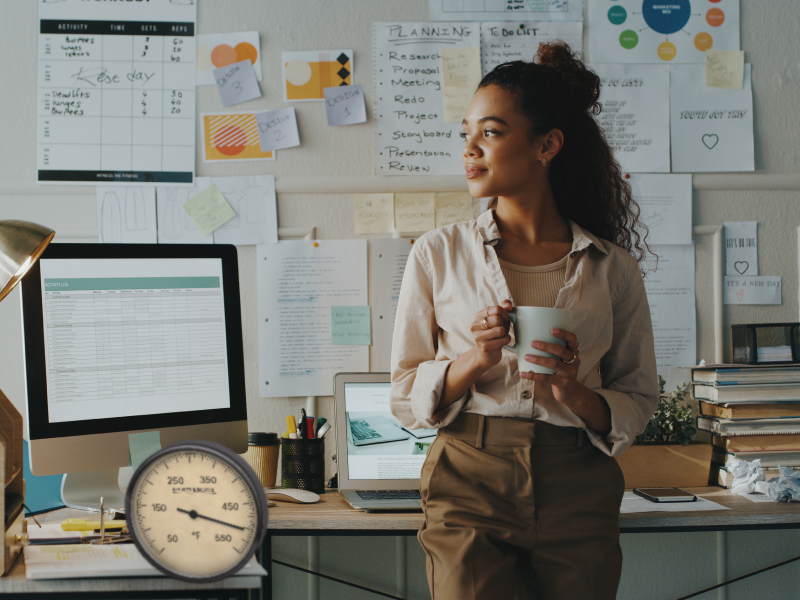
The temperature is value=500 unit=°F
